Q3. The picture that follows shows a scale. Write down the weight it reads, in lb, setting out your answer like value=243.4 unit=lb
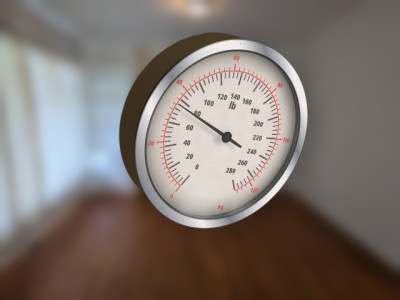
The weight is value=76 unit=lb
